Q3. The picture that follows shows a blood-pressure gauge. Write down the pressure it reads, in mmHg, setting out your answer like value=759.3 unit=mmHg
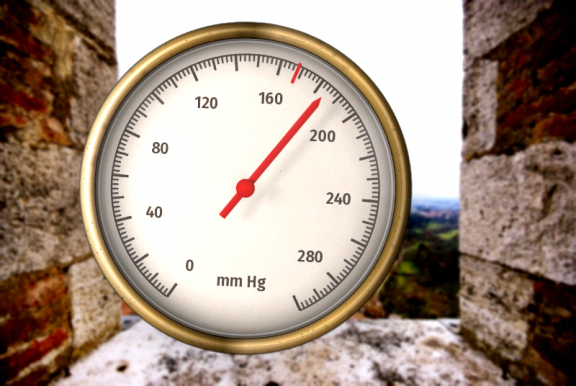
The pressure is value=184 unit=mmHg
